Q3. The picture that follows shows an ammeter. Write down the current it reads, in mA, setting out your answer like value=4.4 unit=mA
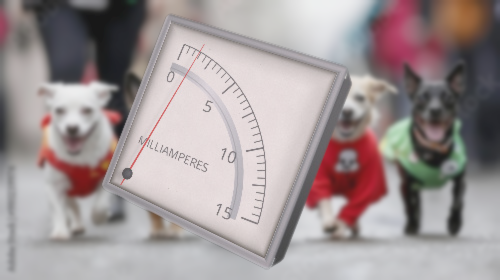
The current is value=1.5 unit=mA
